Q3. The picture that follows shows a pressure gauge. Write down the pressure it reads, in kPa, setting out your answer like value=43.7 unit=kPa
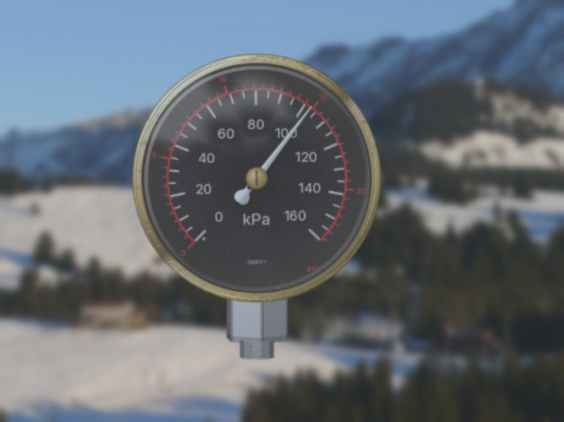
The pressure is value=102.5 unit=kPa
